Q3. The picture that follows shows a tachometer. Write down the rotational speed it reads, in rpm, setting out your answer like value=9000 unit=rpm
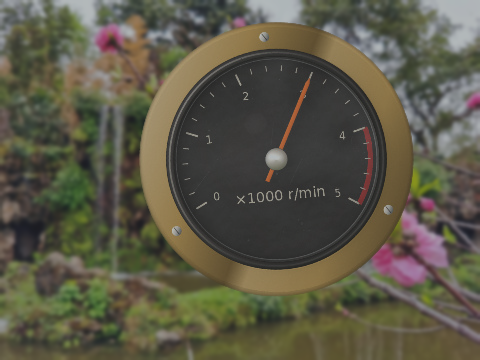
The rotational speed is value=3000 unit=rpm
